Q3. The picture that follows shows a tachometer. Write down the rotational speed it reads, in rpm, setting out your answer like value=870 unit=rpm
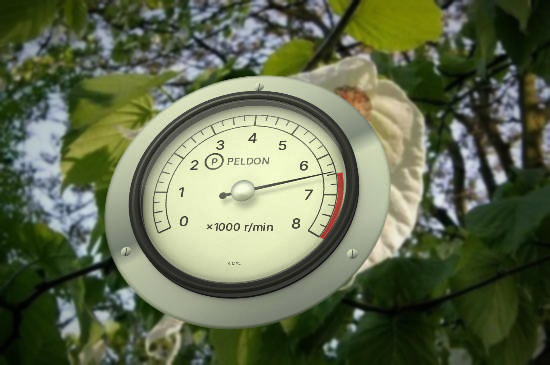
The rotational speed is value=6500 unit=rpm
